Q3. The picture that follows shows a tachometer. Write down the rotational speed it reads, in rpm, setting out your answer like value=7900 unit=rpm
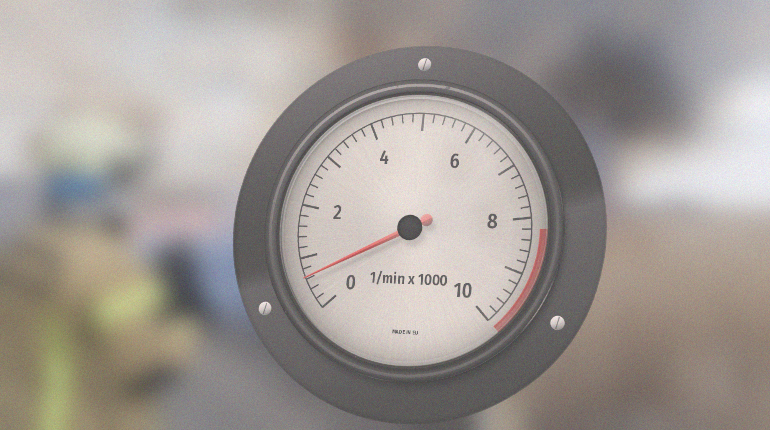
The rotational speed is value=600 unit=rpm
